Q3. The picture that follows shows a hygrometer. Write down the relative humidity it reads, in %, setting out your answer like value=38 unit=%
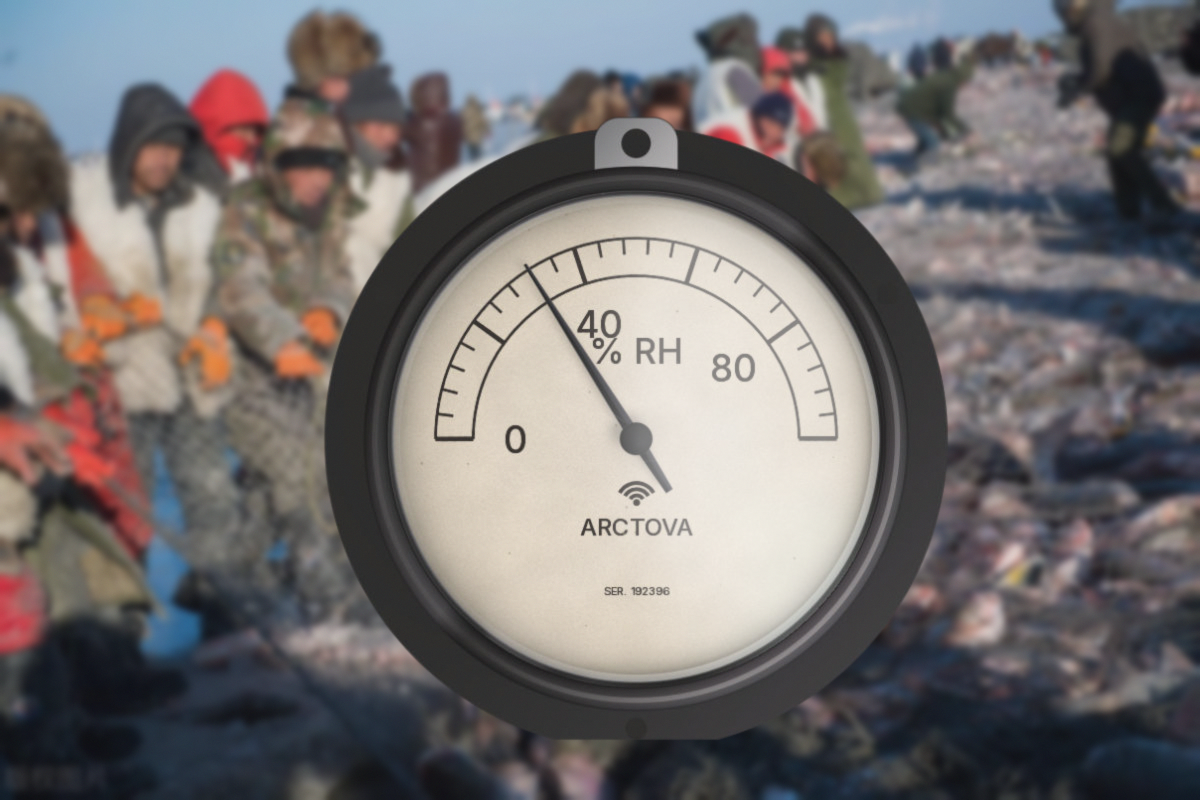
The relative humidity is value=32 unit=%
